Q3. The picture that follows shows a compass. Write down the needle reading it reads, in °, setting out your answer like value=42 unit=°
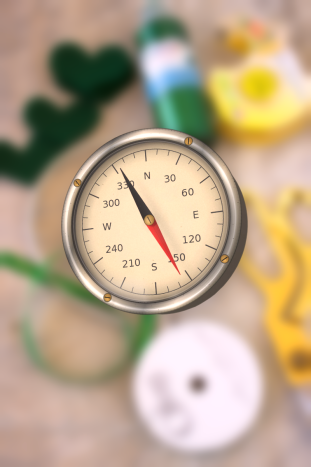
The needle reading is value=155 unit=°
